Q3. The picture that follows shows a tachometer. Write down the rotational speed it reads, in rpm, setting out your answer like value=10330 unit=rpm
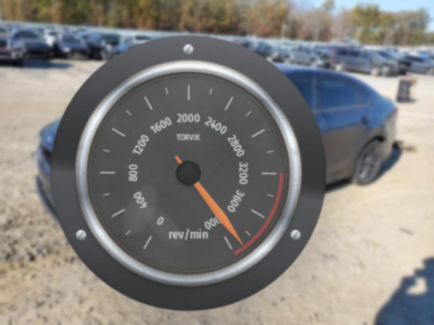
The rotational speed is value=3900 unit=rpm
